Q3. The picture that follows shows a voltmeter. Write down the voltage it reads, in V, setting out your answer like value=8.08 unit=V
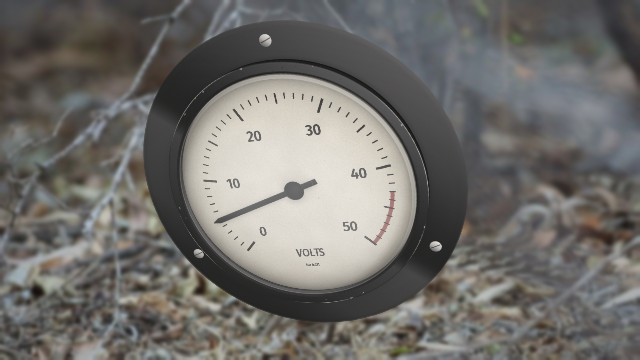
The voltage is value=5 unit=V
